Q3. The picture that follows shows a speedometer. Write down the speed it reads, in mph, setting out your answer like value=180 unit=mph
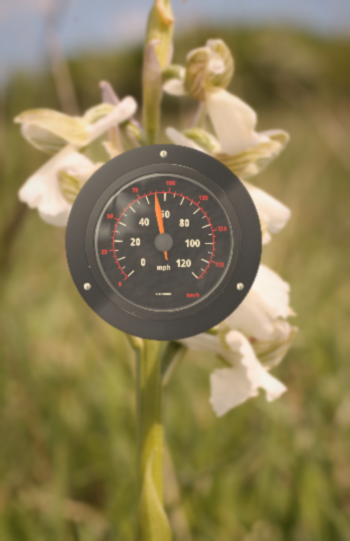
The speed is value=55 unit=mph
